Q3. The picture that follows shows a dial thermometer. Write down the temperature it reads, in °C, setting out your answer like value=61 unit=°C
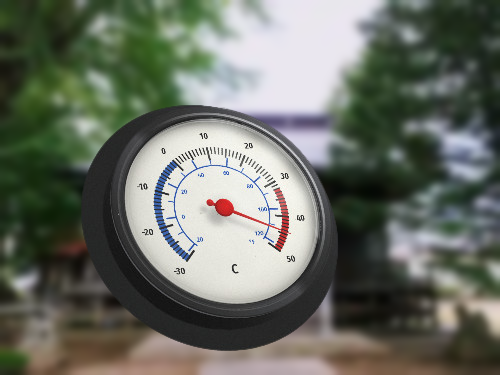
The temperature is value=45 unit=°C
